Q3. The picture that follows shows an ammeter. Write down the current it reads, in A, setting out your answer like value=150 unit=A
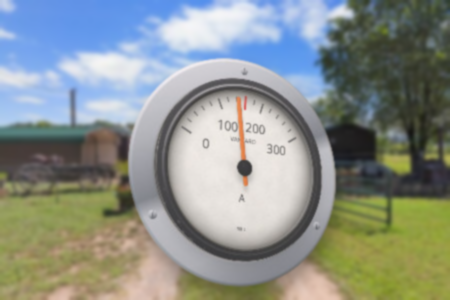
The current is value=140 unit=A
